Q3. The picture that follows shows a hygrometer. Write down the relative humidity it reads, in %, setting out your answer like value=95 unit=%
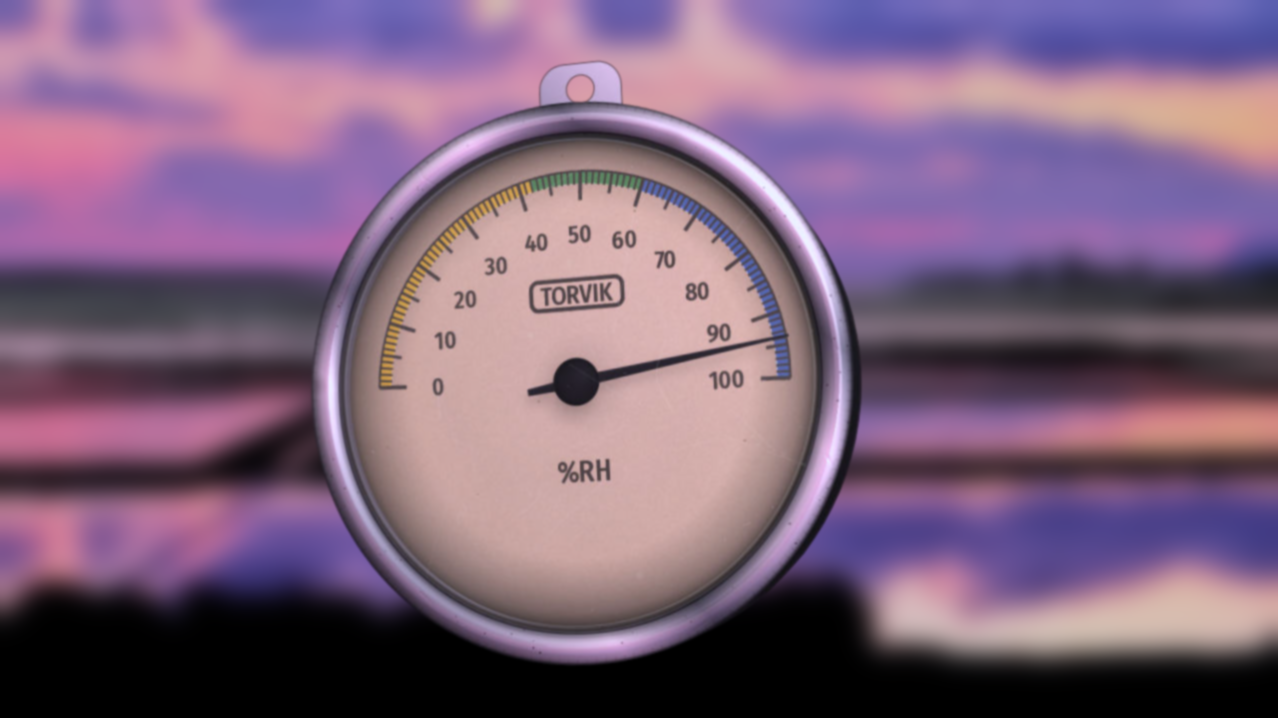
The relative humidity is value=94 unit=%
